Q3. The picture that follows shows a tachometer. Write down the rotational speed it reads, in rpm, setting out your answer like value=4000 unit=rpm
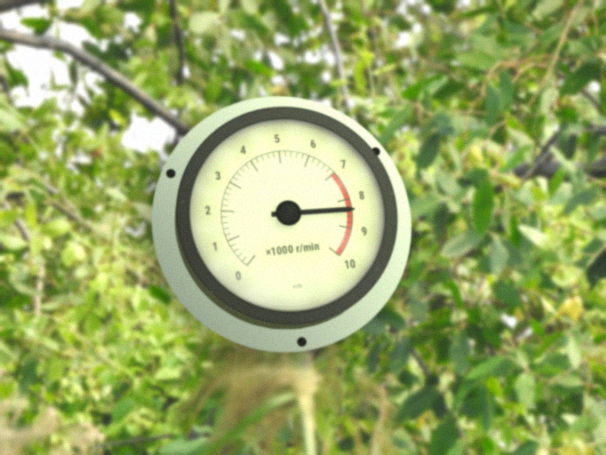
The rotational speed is value=8400 unit=rpm
